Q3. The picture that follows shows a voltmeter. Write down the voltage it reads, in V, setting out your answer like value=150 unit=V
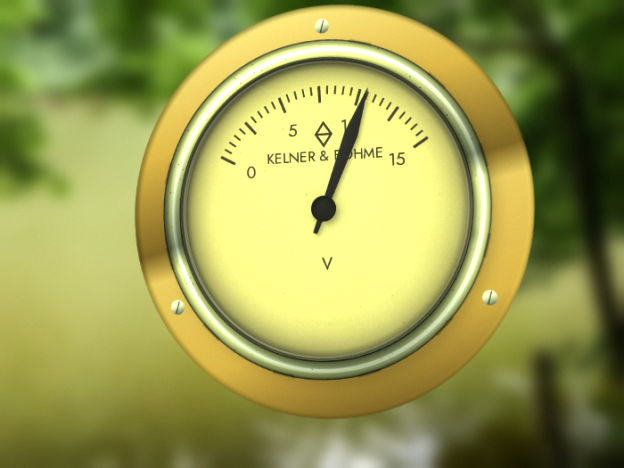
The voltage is value=10.5 unit=V
